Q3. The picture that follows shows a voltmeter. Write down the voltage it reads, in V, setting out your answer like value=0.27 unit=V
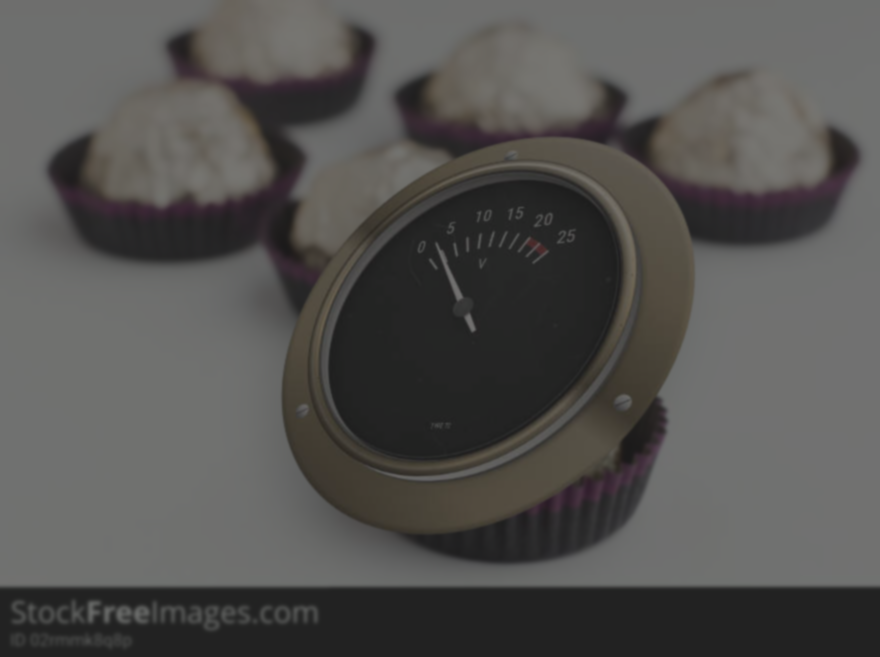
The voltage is value=2.5 unit=V
